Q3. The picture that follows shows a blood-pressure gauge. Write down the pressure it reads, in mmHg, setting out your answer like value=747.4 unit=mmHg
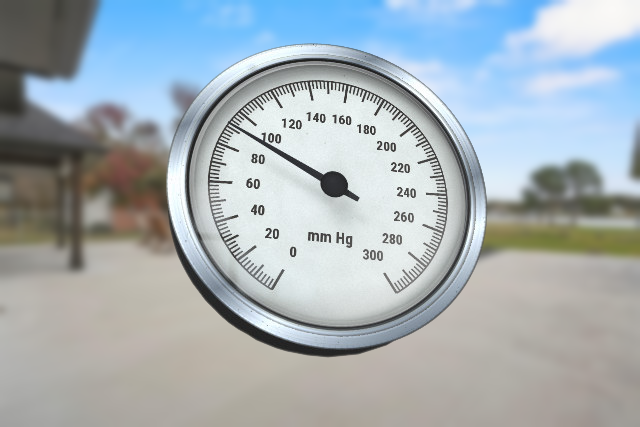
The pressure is value=90 unit=mmHg
